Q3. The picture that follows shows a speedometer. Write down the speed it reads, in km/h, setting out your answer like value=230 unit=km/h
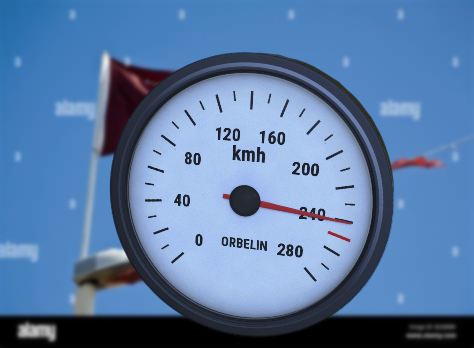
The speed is value=240 unit=km/h
